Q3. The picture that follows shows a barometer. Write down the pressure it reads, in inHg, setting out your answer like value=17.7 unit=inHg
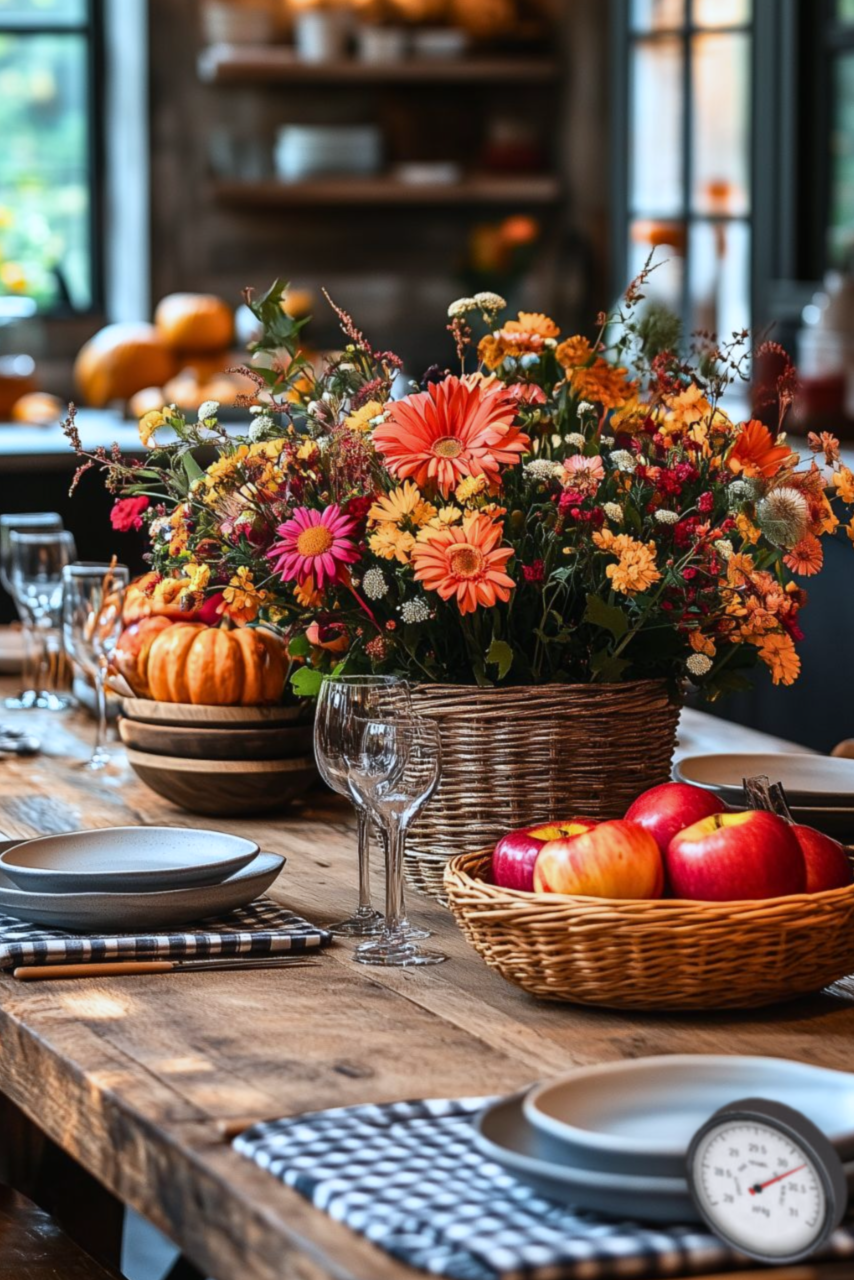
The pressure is value=30.2 unit=inHg
